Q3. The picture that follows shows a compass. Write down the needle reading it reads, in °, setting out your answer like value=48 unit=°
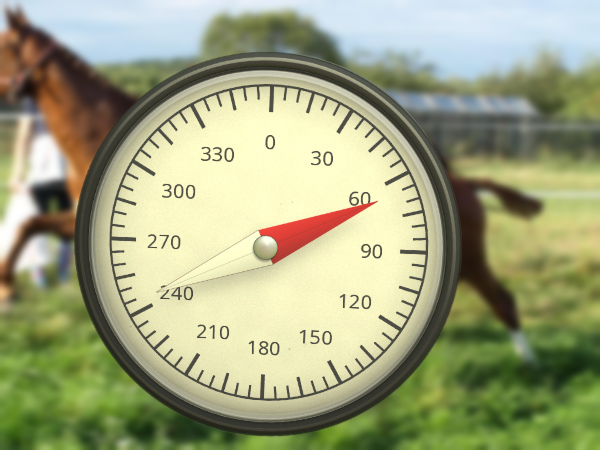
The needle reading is value=65 unit=°
